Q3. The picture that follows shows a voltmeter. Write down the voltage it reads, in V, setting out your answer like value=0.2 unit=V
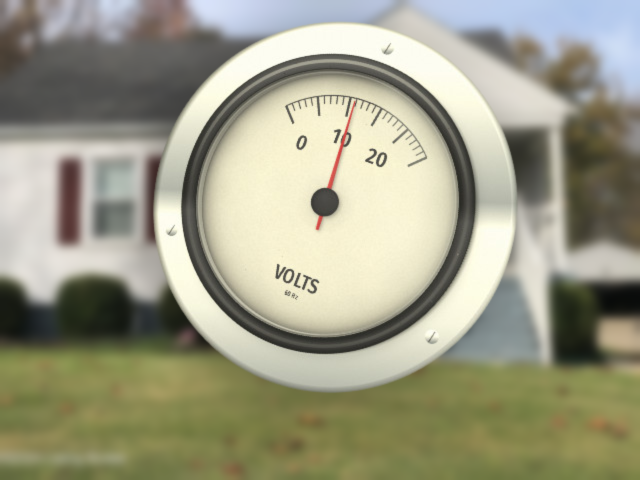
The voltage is value=11 unit=V
